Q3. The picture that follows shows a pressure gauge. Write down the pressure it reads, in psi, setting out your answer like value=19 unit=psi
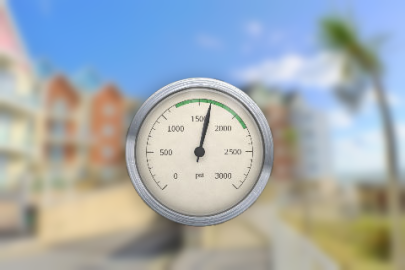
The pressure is value=1650 unit=psi
